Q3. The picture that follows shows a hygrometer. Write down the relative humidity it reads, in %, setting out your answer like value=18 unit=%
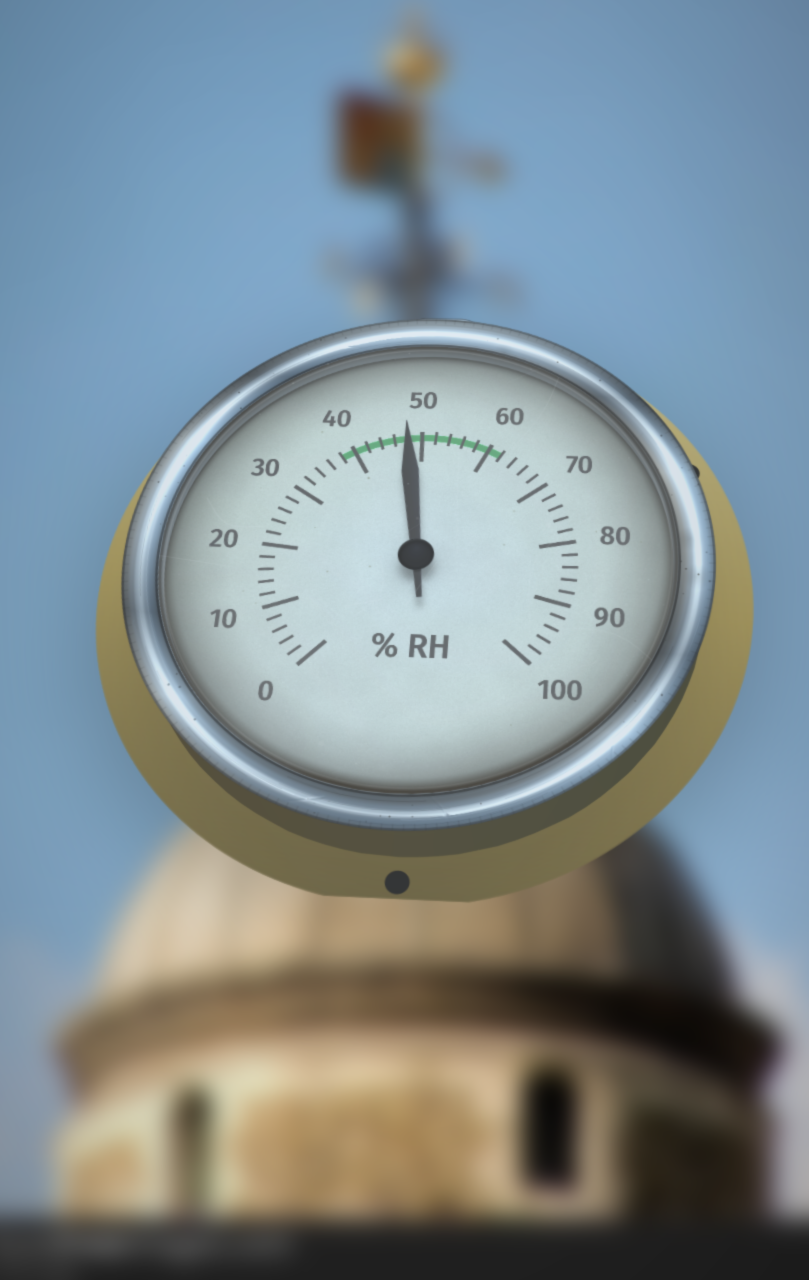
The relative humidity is value=48 unit=%
